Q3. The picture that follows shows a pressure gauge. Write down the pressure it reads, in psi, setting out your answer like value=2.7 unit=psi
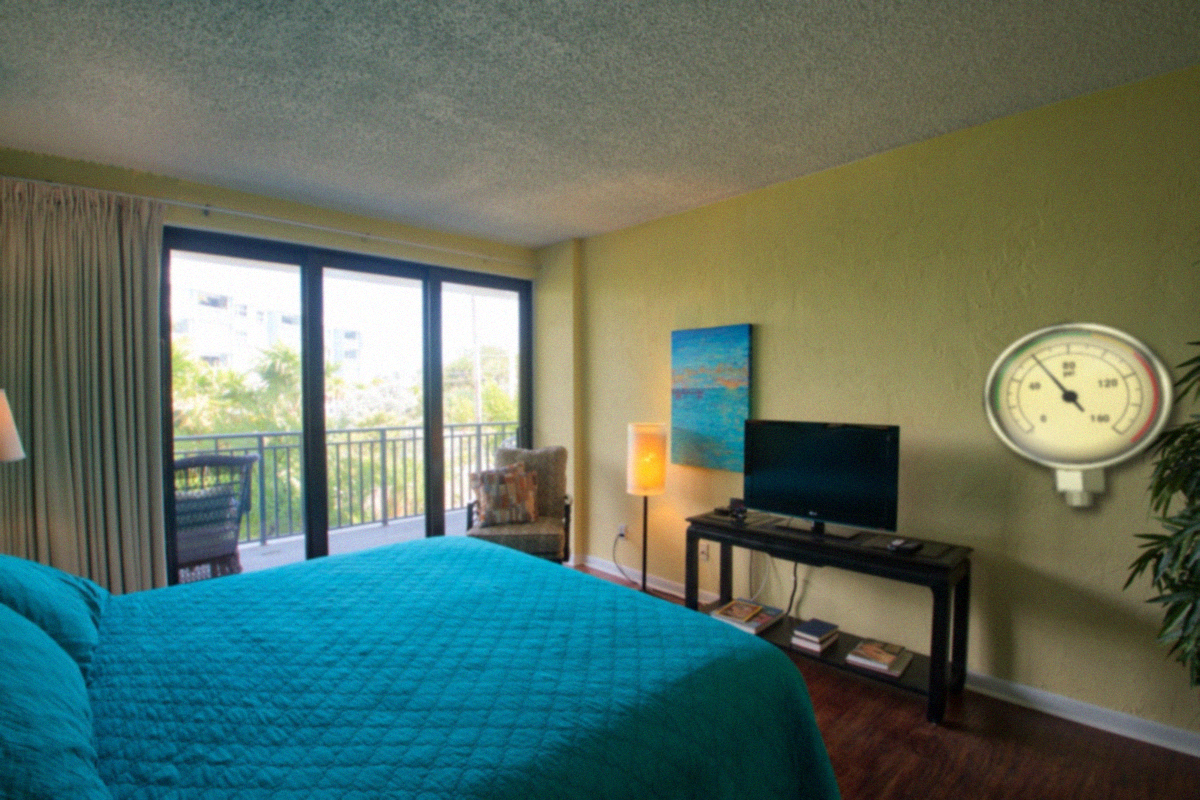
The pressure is value=60 unit=psi
